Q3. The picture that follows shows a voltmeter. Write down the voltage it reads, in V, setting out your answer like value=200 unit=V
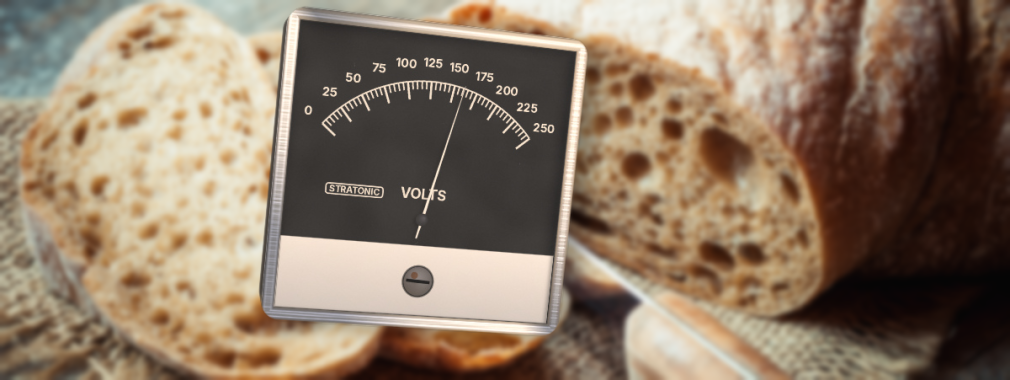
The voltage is value=160 unit=V
